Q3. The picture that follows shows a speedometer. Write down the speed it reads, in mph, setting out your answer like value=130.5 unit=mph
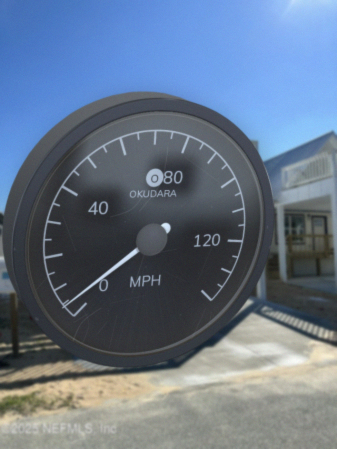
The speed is value=5 unit=mph
